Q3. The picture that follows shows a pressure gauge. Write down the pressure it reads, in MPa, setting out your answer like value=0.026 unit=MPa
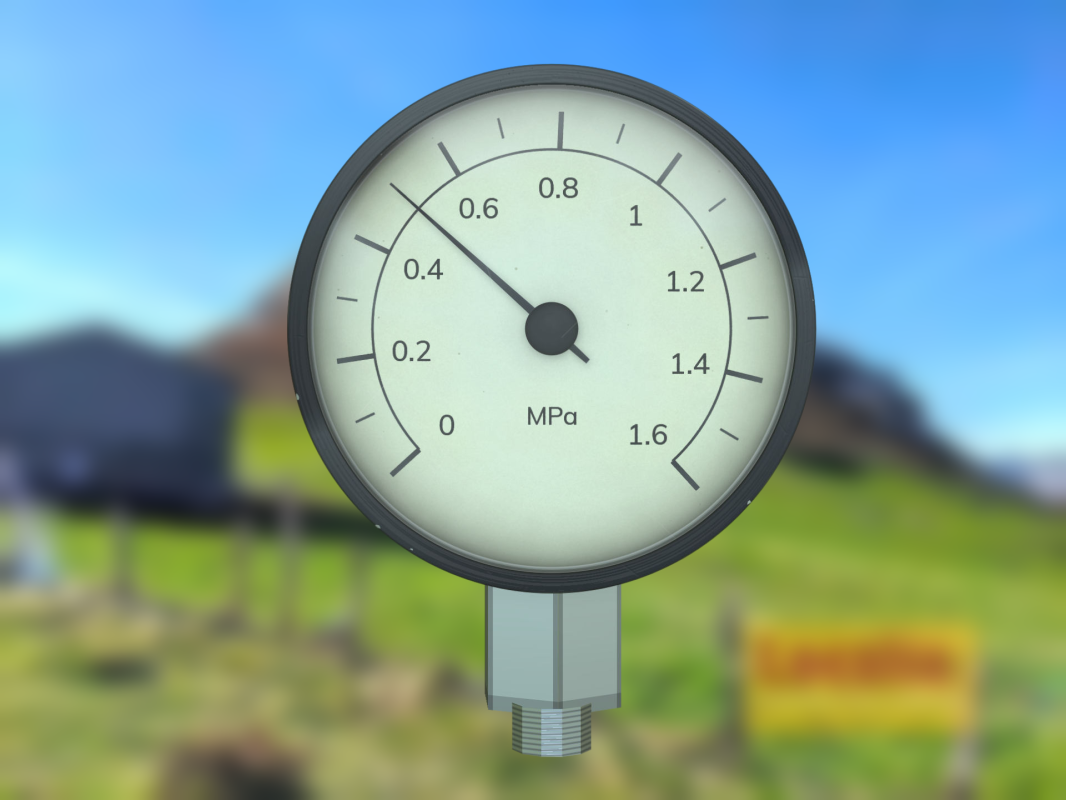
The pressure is value=0.5 unit=MPa
